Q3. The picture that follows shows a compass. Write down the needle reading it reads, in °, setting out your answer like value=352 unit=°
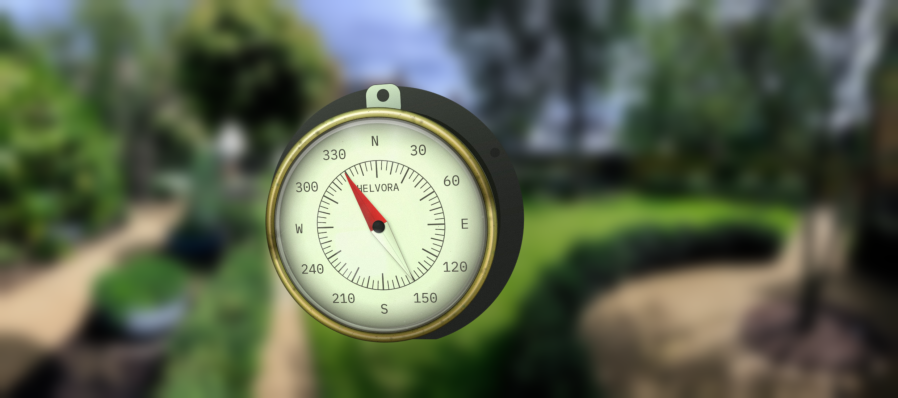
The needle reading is value=330 unit=°
